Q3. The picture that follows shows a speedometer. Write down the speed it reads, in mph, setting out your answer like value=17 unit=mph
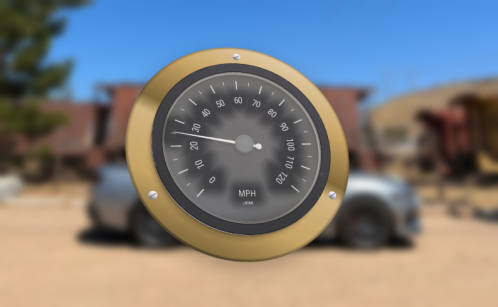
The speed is value=25 unit=mph
